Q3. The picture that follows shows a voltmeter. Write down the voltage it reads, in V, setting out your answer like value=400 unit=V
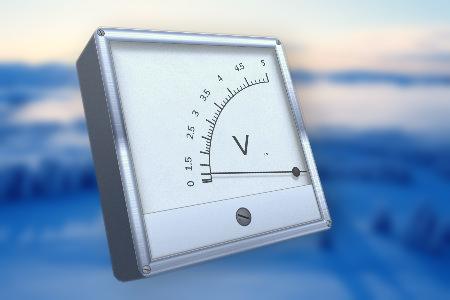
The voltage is value=1 unit=V
